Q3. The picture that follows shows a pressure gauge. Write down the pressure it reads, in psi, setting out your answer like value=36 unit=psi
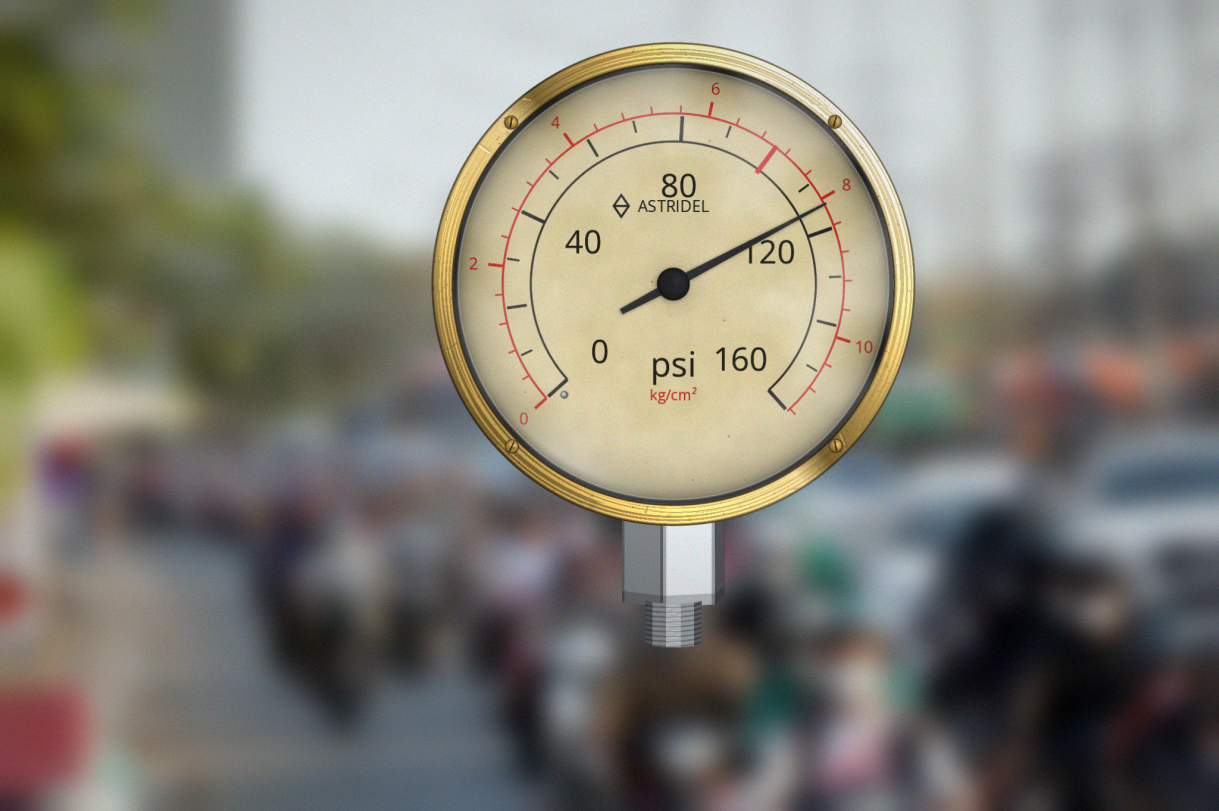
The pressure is value=115 unit=psi
